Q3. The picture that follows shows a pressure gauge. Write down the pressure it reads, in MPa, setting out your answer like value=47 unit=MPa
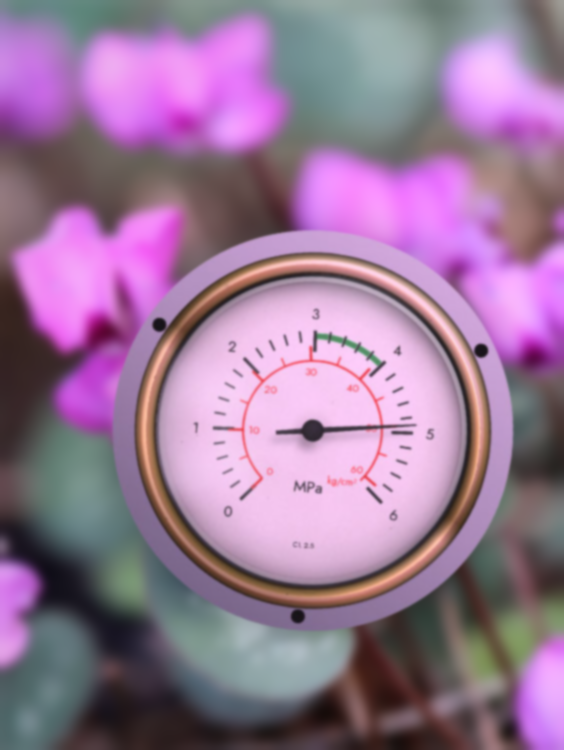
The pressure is value=4.9 unit=MPa
